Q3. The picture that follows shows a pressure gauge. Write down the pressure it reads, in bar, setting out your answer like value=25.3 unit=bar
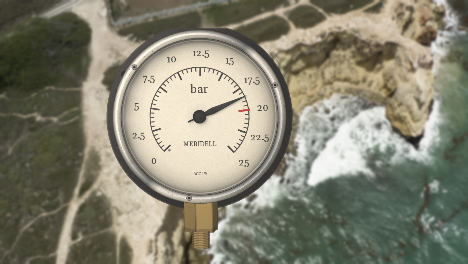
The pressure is value=18.5 unit=bar
